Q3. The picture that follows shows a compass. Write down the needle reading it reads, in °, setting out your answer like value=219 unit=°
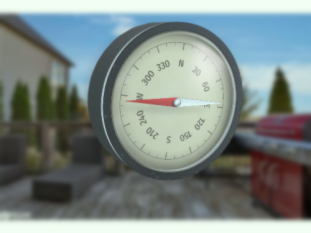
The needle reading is value=265 unit=°
